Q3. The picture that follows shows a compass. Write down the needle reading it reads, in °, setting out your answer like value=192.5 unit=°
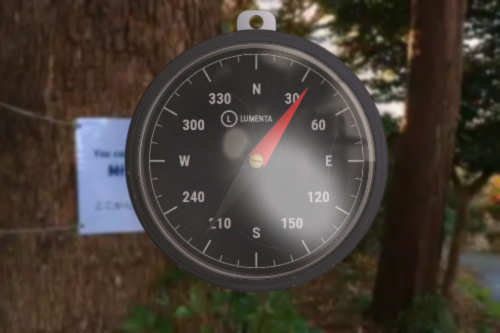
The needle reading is value=35 unit=°
